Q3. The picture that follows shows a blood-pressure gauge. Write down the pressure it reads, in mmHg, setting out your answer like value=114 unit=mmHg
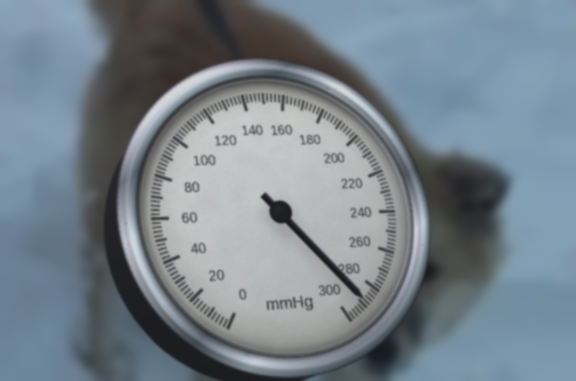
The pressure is value=290 unit=mmHg
